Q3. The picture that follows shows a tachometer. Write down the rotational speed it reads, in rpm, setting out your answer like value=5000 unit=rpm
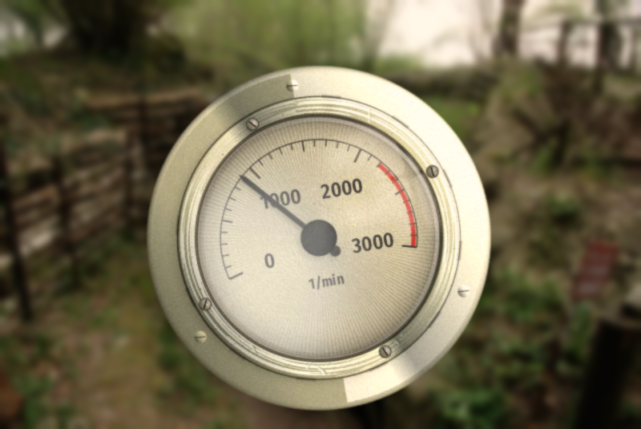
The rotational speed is value=900 unit=rpm
